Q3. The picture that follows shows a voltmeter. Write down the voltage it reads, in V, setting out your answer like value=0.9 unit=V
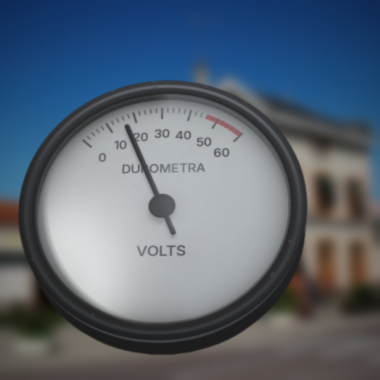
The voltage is value=16 unit=V
